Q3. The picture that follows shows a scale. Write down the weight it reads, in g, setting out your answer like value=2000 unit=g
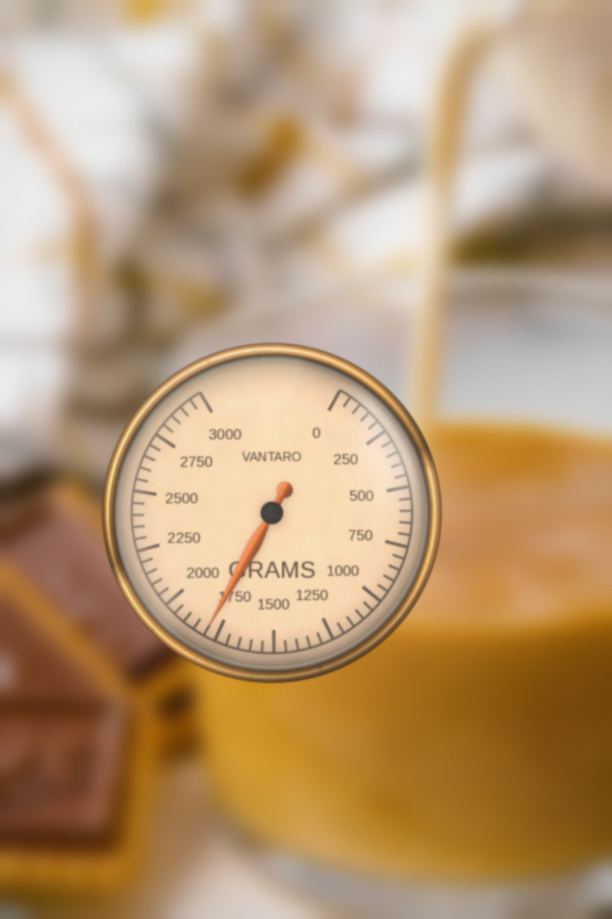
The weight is value=1800 unit=g
